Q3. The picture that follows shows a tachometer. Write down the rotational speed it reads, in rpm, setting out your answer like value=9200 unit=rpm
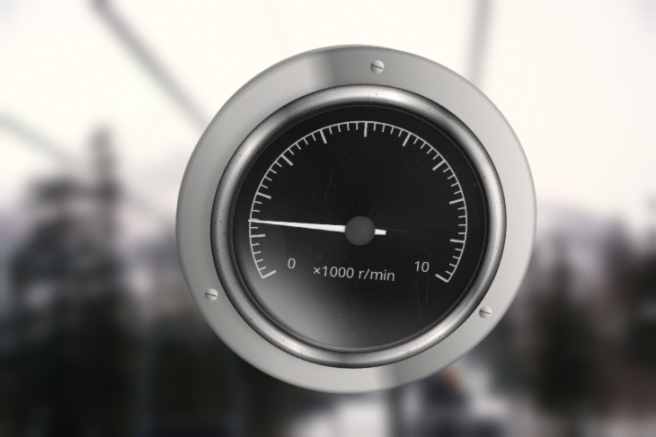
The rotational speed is value=1400 unit=rpm
